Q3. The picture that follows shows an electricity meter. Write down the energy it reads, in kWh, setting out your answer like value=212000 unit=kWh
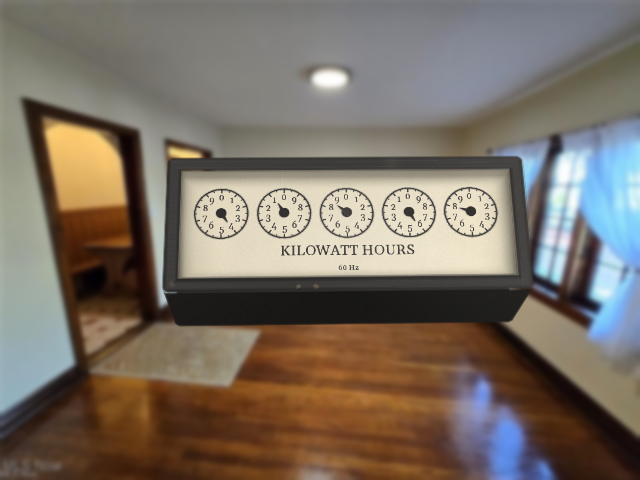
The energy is value=40858 unit=kWh
